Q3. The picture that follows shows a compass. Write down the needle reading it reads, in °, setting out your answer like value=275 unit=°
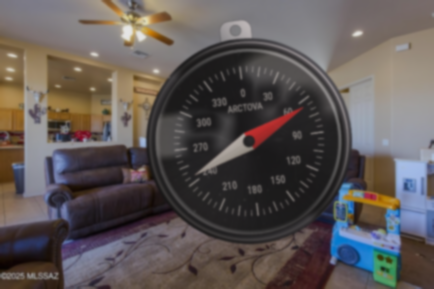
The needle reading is value=65 unit=°
